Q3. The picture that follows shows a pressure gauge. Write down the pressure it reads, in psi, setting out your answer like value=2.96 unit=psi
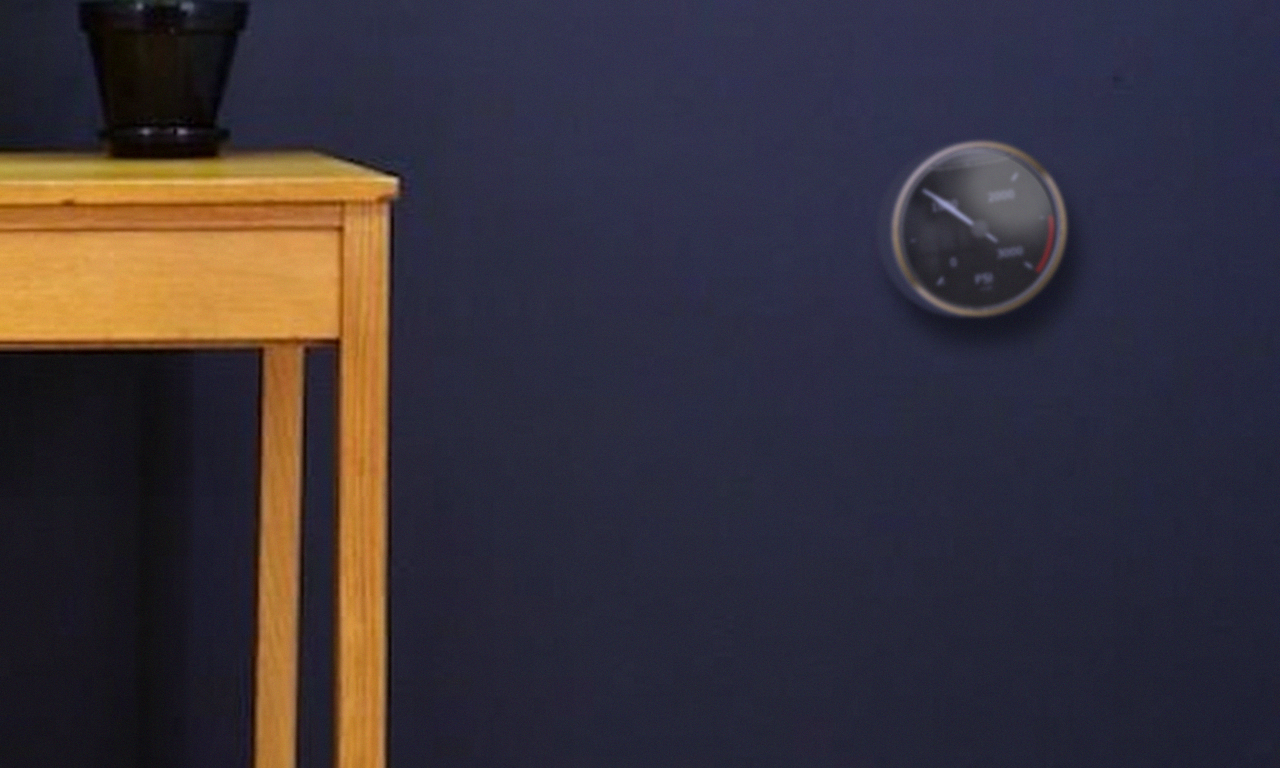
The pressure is value=1000 unit=psi
